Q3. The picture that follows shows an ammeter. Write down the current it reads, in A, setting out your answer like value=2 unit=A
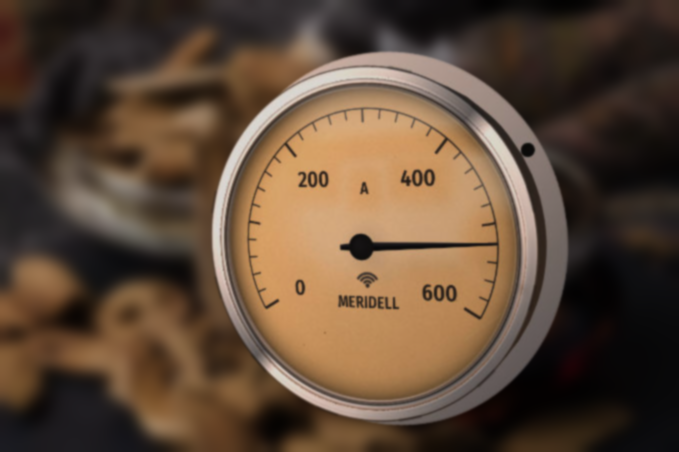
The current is value=520 unit=A
